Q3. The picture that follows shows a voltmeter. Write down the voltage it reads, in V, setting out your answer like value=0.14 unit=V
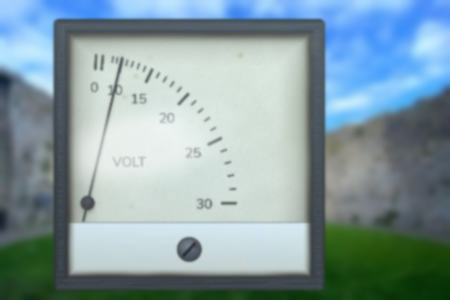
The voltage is value=10 unit=V
